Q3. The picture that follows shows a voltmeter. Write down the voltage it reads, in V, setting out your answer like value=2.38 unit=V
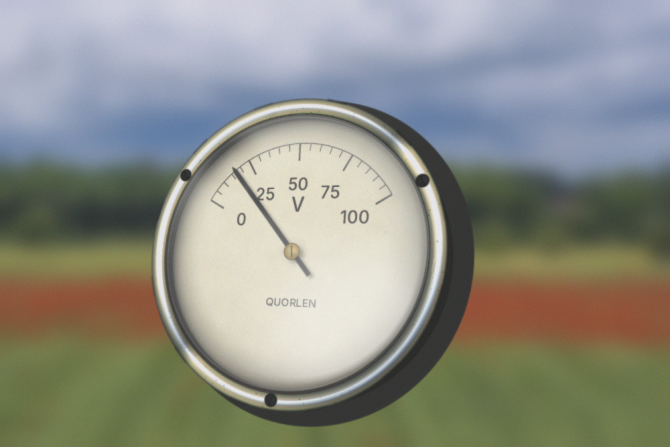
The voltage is value=17.5 unit=V
